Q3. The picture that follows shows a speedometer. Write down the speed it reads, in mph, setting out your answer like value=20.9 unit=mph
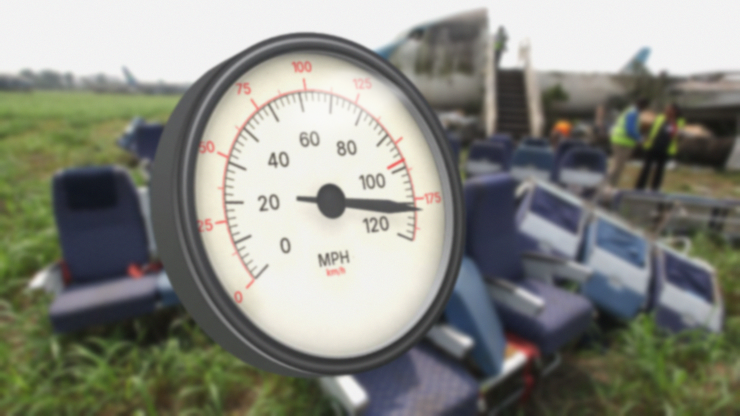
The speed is value=112 unit=mph
